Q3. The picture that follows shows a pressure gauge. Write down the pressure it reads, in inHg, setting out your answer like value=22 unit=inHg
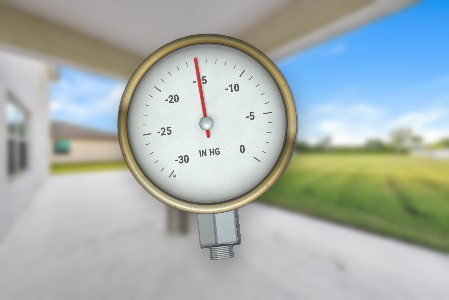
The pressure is value=-15 unit=inHg
